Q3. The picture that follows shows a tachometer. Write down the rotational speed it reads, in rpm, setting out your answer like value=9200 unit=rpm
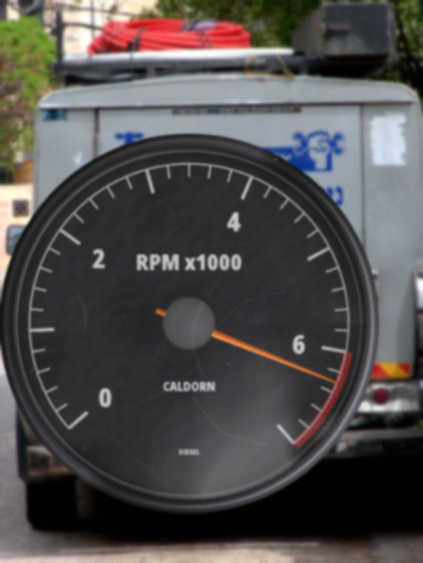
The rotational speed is value=6300 unit=rpm
